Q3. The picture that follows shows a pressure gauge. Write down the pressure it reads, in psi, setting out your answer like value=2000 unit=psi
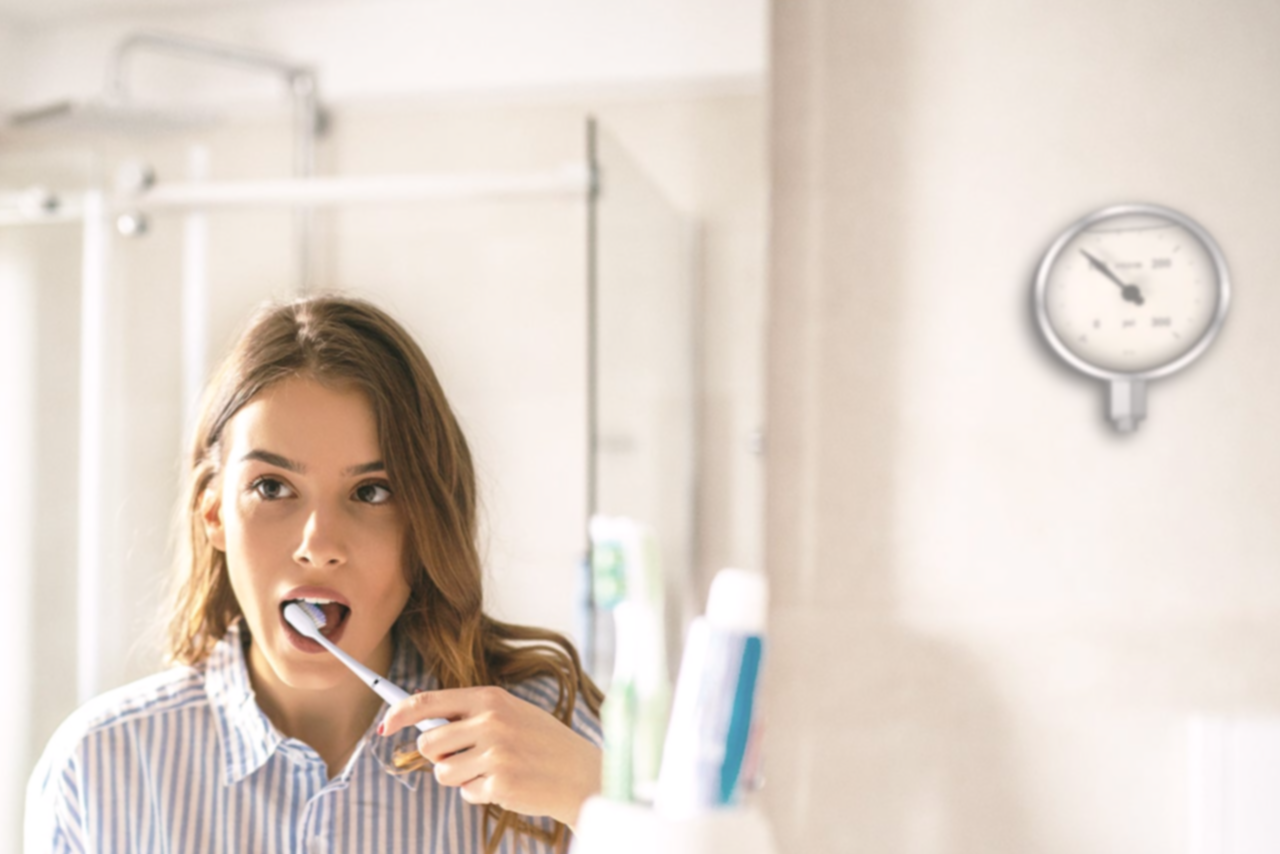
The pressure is value=100 unit=psi
